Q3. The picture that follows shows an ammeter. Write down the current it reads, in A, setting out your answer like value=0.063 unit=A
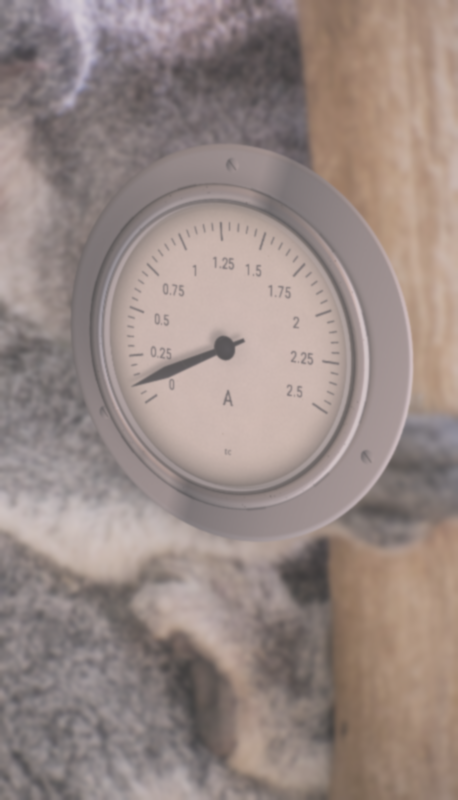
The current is value=0.1 unit=A
